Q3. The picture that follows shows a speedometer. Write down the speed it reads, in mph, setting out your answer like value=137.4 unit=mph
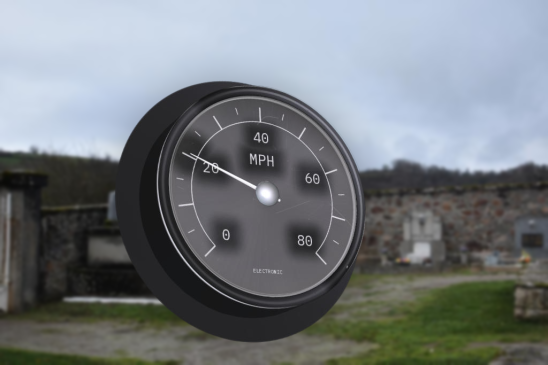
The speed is value=20 unit=mph
